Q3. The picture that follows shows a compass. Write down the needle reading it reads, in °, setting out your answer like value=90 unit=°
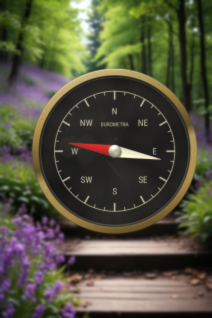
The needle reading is value=280 unit=°
